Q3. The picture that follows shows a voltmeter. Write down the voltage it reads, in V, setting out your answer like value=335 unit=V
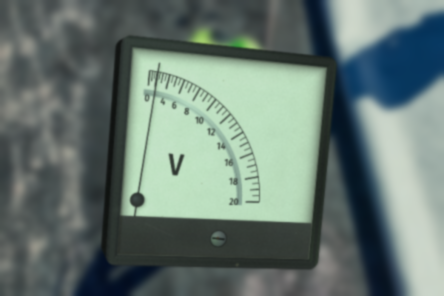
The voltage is value=2 unit=V
